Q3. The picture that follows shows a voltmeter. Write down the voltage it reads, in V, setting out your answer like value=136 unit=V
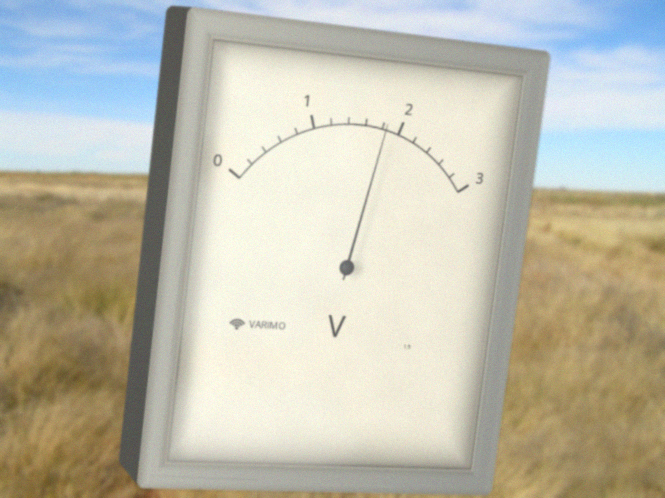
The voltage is value=1.8 unit=V
